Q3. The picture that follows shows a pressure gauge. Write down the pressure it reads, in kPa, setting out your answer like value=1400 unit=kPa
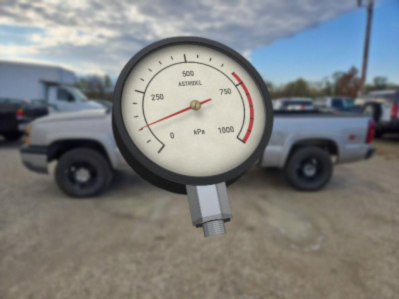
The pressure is value=100 unit=kPa
